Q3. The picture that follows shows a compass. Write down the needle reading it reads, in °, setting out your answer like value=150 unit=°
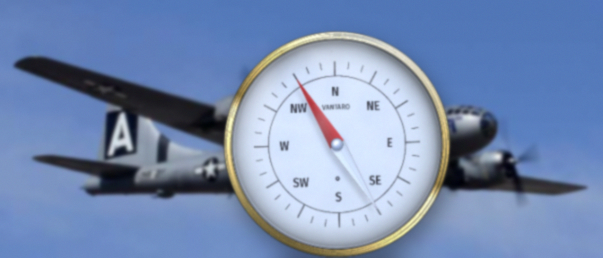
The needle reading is value=330 unit=°
